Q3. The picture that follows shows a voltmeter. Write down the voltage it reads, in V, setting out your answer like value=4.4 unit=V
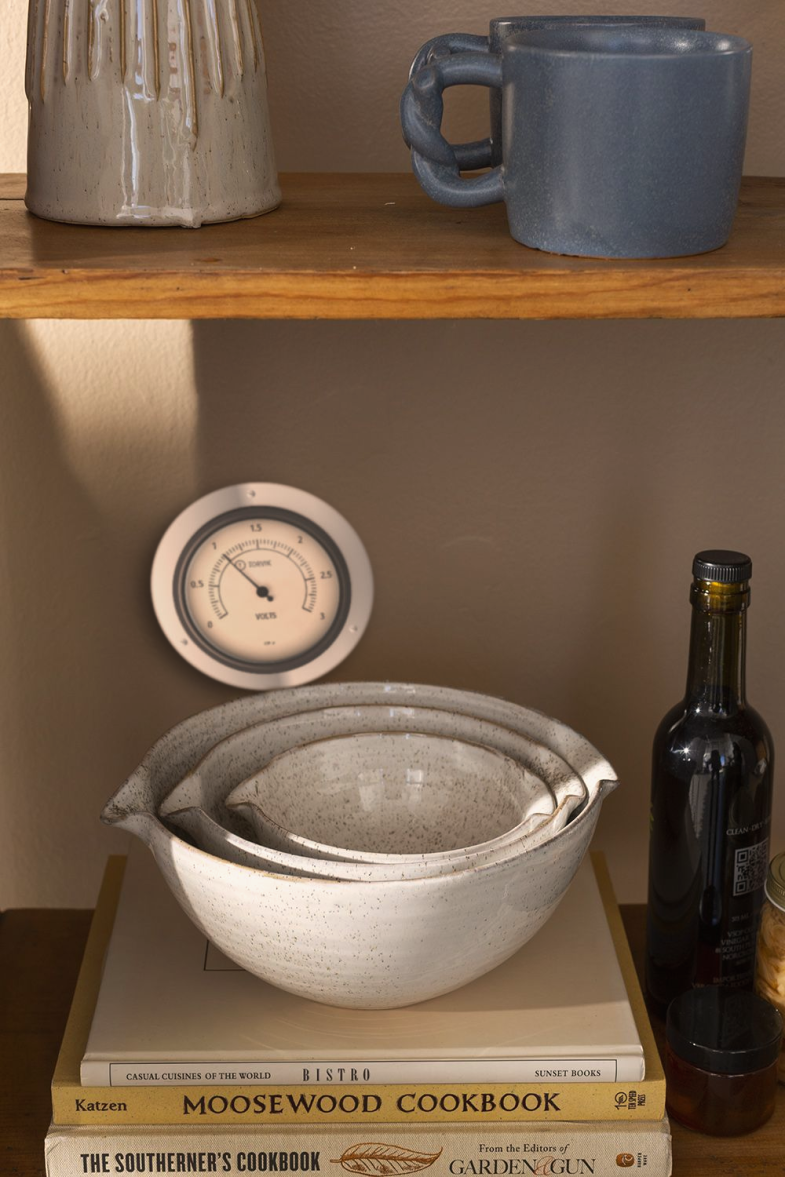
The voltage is value=1 unit=V
